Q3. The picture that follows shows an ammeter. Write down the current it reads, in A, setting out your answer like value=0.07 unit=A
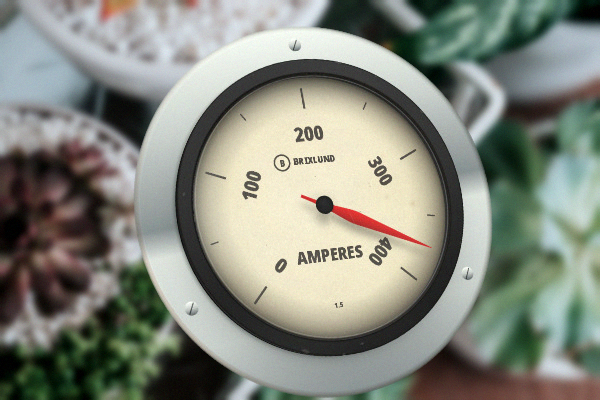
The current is value=375 unit=A
